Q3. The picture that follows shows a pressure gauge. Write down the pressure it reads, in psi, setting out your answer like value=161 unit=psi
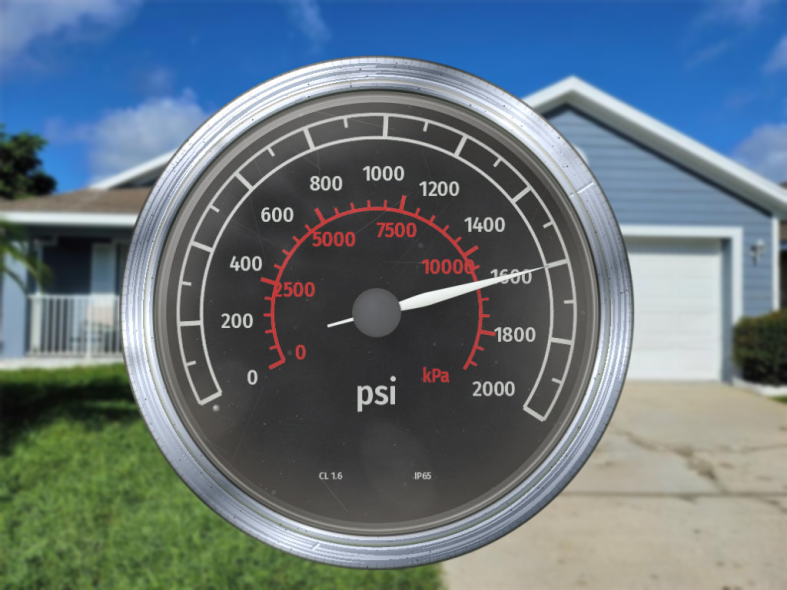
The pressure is value=1600 unit=psi
